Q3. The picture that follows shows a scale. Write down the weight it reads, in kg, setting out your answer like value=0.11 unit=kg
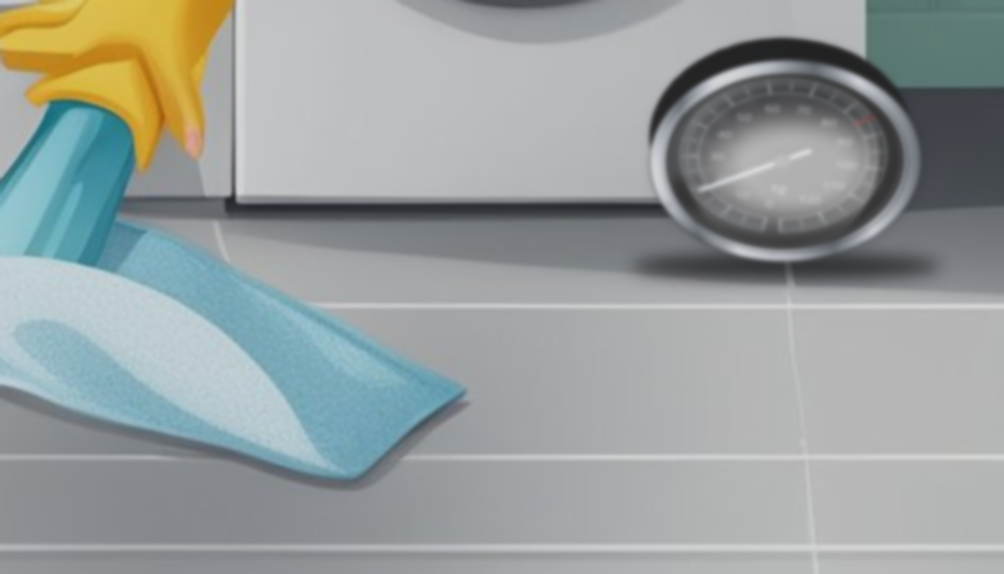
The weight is value=20 unit=kg
